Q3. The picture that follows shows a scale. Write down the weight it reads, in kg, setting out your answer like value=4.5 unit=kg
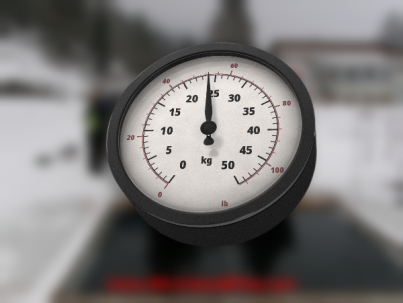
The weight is value=24 unit=kg
